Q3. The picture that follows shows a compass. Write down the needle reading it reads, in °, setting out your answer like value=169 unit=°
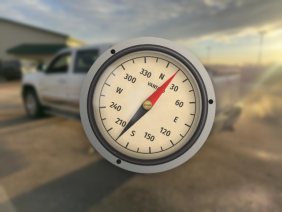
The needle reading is value=15 unit=°
